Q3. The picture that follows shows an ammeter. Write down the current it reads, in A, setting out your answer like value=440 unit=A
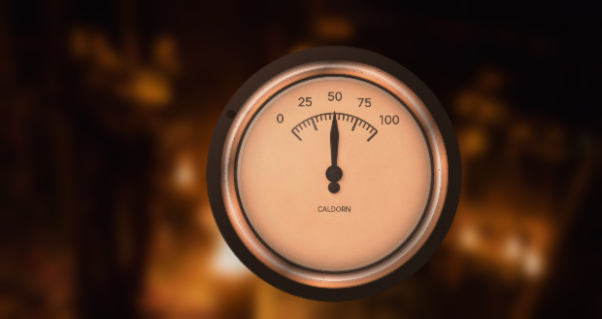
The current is value=50 unit=A
